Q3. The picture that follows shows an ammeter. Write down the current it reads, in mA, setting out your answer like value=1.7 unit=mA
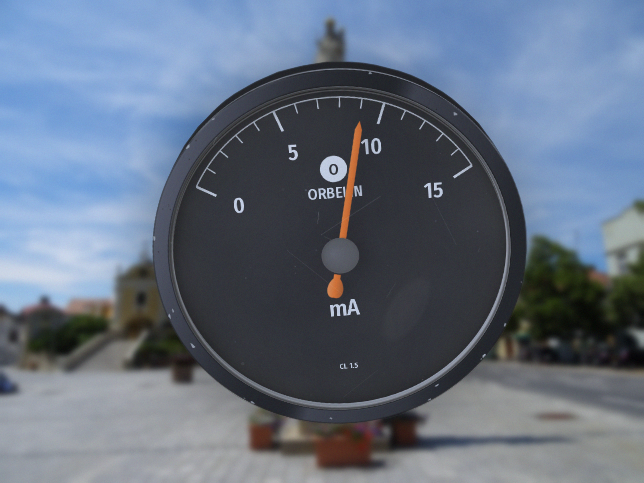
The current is value=9 unit=mA
